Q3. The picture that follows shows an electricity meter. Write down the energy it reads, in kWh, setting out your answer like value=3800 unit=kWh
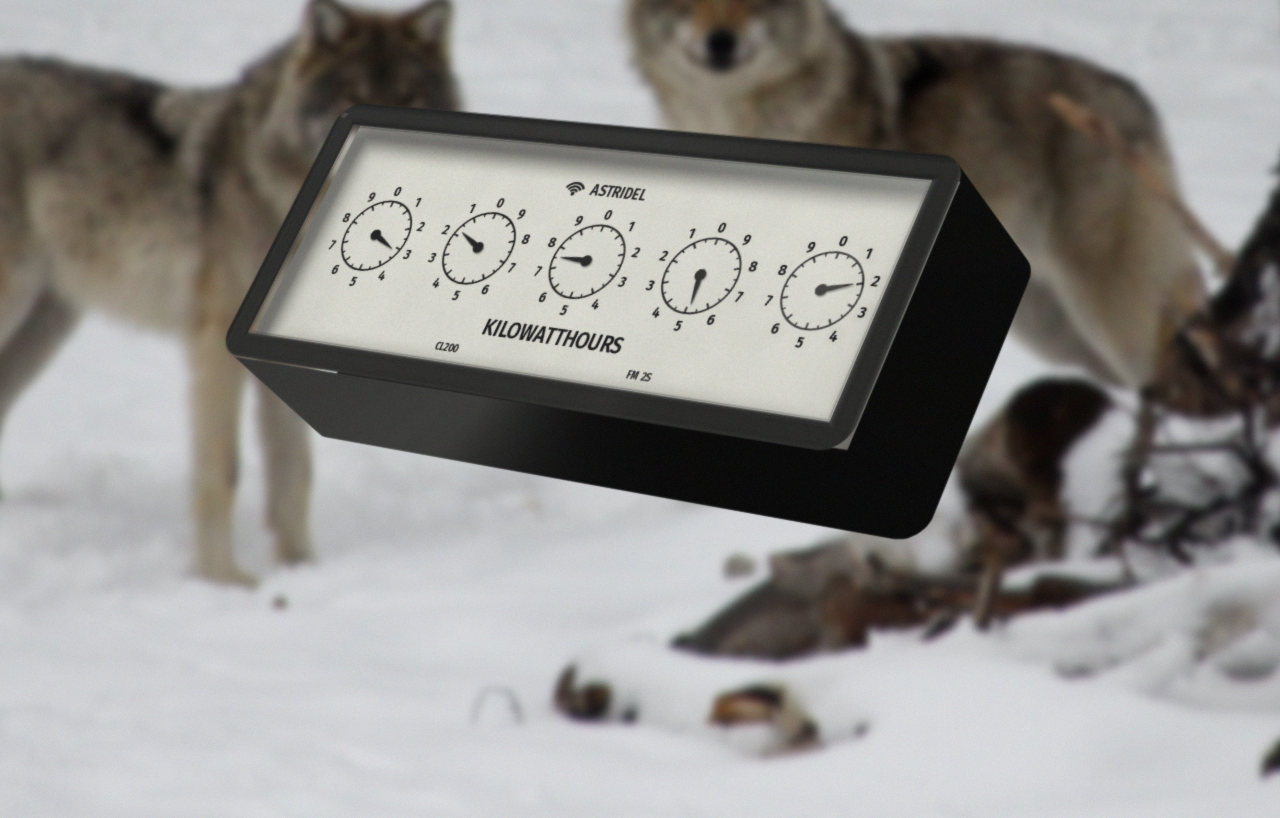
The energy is value=31752 unit=kWh
